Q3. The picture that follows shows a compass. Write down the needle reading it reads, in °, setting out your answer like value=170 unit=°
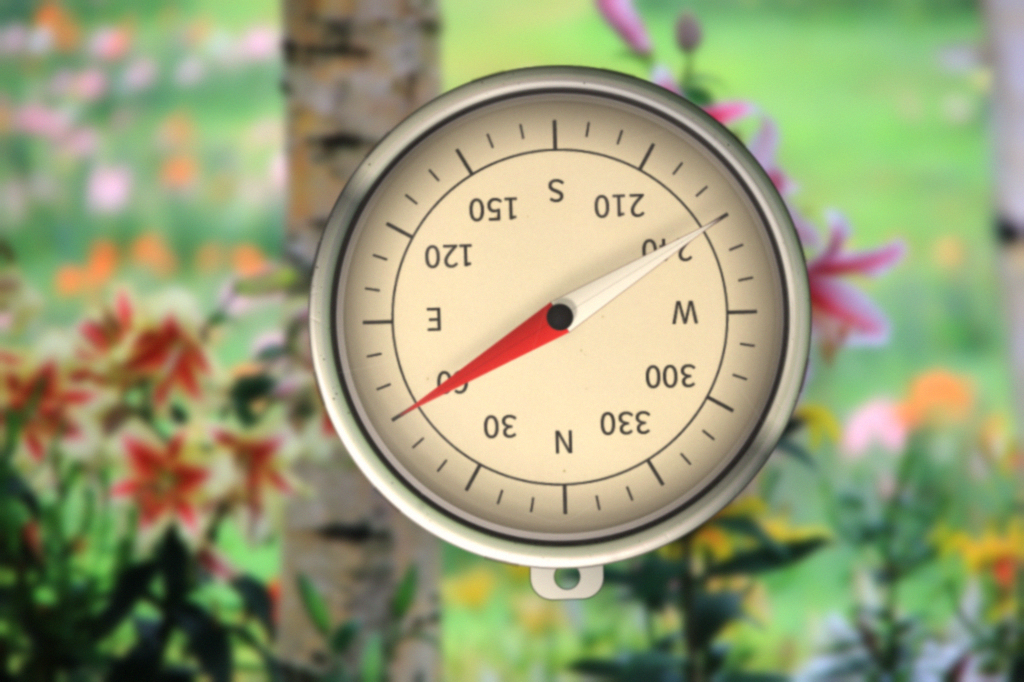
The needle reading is value=60 unit=°
